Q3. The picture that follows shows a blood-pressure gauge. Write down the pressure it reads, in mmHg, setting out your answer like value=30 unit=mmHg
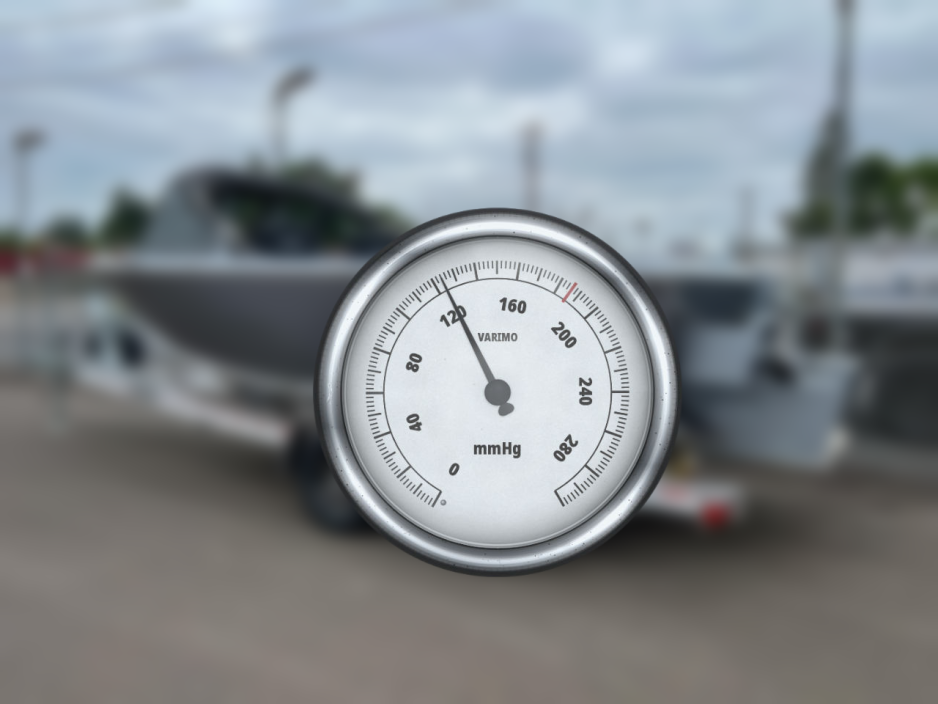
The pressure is value=124 unit=mmHg
